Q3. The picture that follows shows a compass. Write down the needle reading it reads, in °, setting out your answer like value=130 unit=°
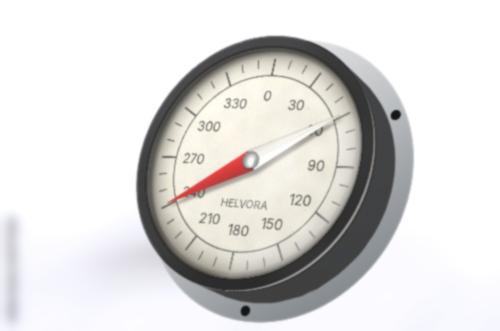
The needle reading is value=240 unit=°
